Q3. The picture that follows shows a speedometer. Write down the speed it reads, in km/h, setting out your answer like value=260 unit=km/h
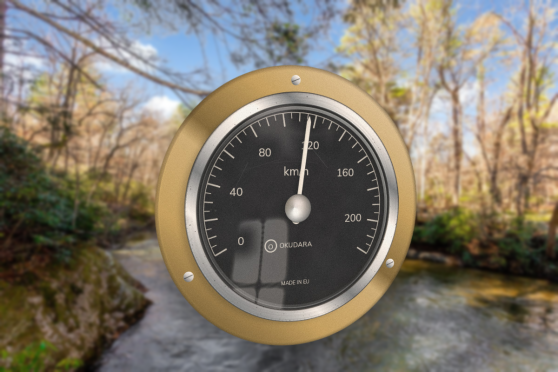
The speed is value=115 unit=km/h
